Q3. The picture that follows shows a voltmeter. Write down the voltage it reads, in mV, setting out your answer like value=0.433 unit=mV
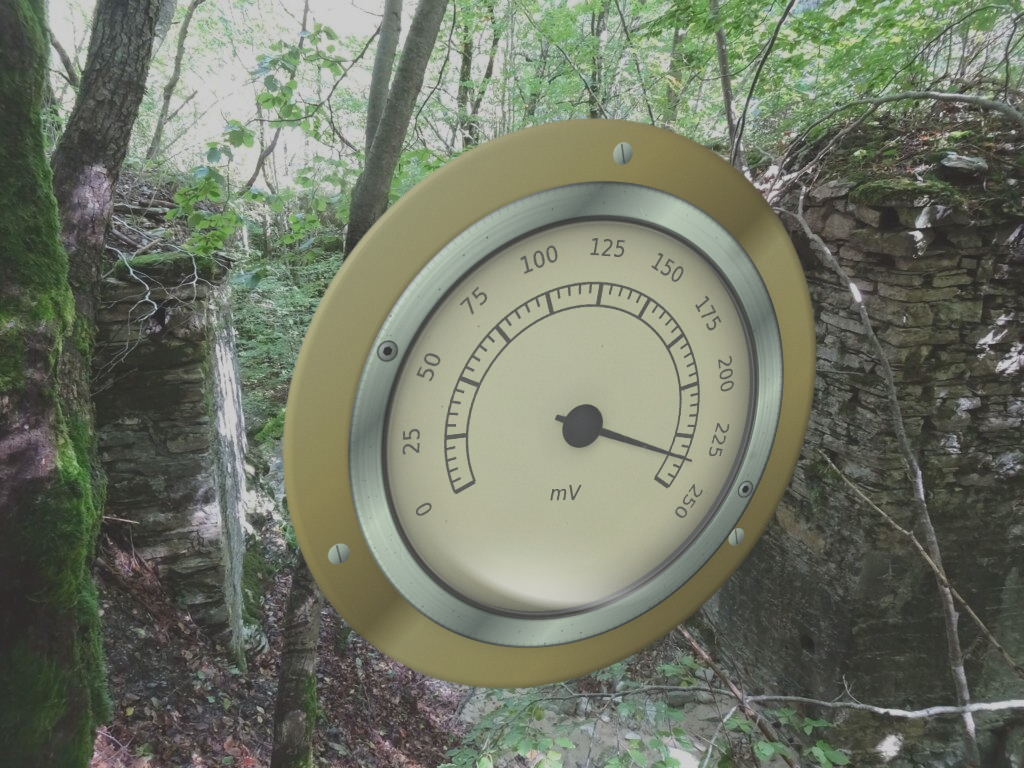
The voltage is value=235 unit=mV
